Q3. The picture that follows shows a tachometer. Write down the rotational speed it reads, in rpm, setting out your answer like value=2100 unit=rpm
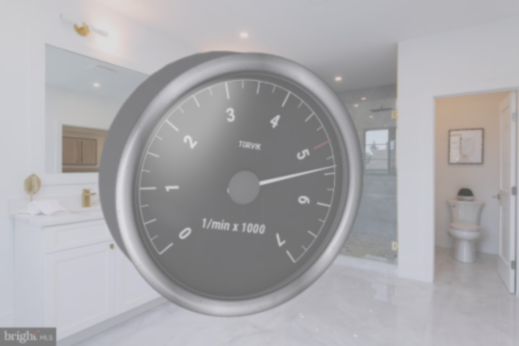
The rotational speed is value=5375 unit=rpm
